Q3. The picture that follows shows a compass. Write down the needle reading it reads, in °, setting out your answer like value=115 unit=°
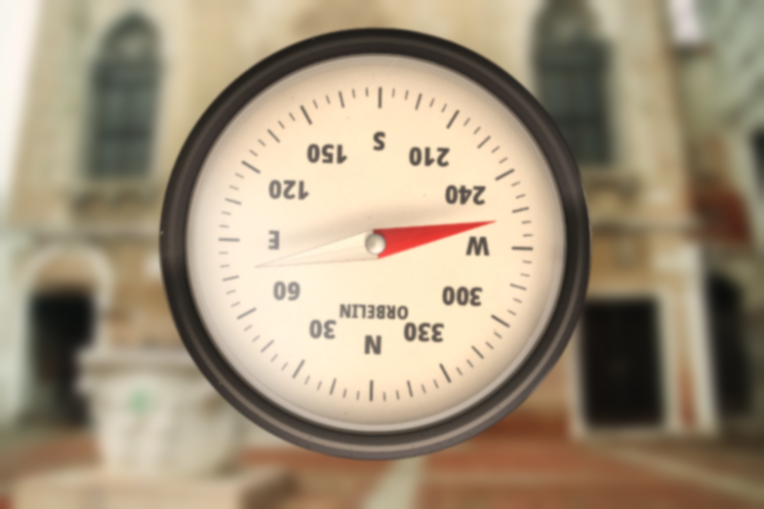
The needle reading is value=257.5 unit=°
